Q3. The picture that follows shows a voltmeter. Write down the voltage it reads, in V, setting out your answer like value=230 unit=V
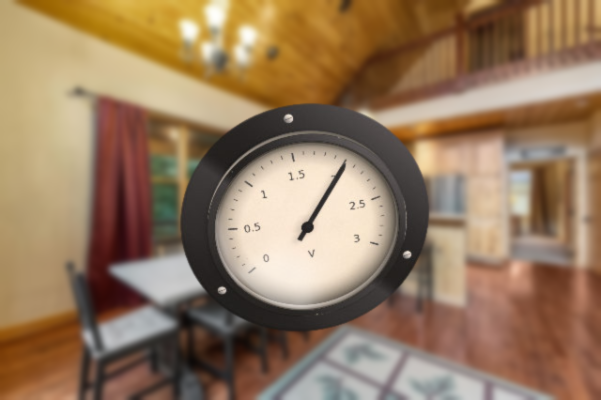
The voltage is value=2 unit=V
